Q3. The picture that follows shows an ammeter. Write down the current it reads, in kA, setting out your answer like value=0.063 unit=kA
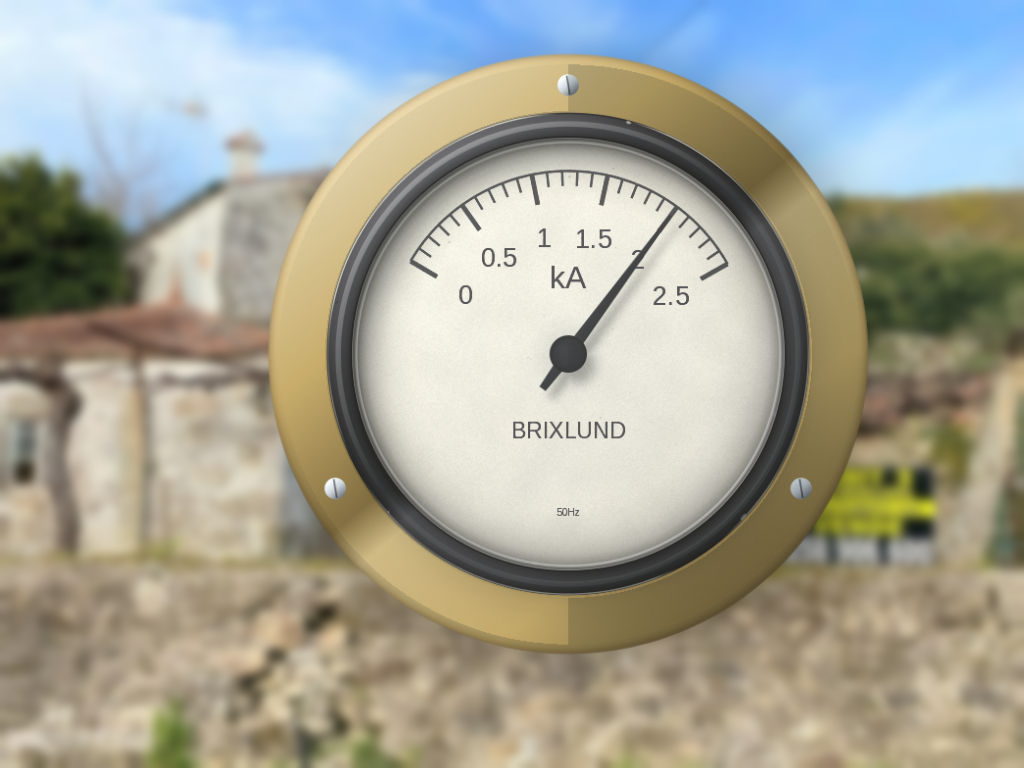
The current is value=2 unit=kA
